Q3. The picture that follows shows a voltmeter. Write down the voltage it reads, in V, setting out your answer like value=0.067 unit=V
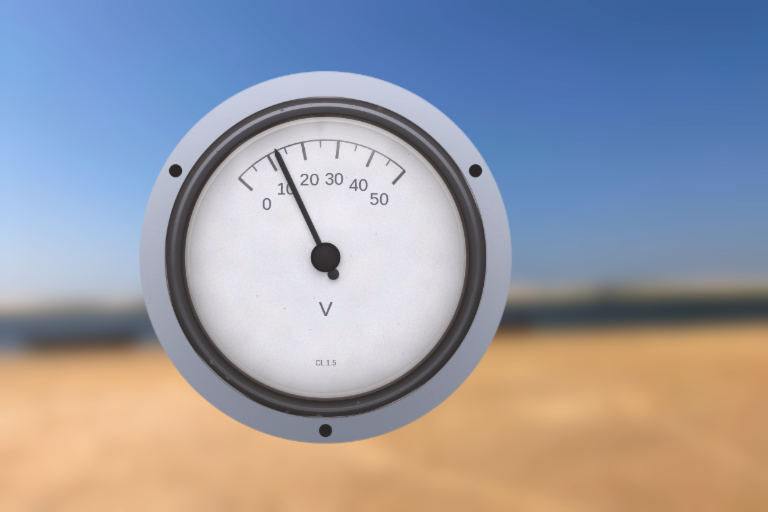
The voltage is value=12.5 unit=V
